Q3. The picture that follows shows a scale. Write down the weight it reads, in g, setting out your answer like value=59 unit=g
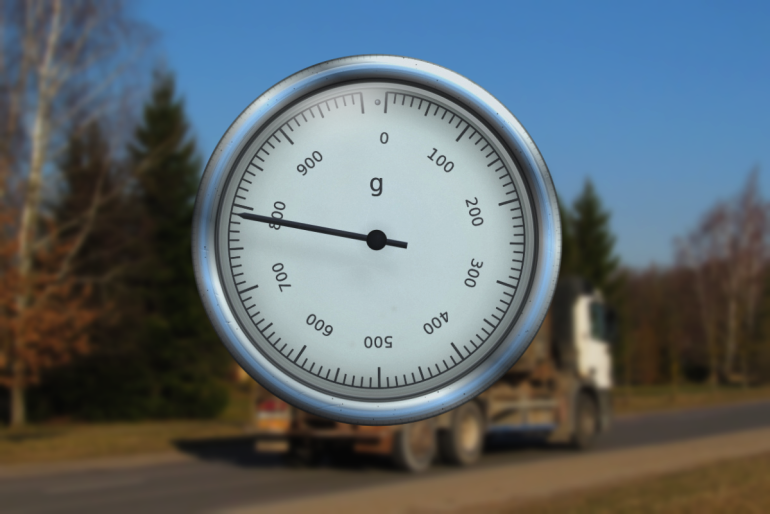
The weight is value=790 unit=g
